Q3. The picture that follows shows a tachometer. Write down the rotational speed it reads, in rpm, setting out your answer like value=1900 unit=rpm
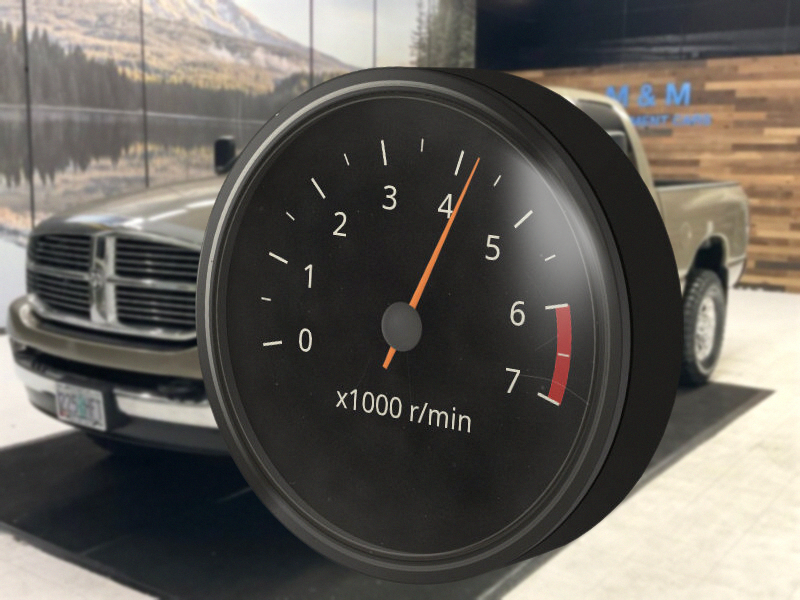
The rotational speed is value=4250 unit=rpm
